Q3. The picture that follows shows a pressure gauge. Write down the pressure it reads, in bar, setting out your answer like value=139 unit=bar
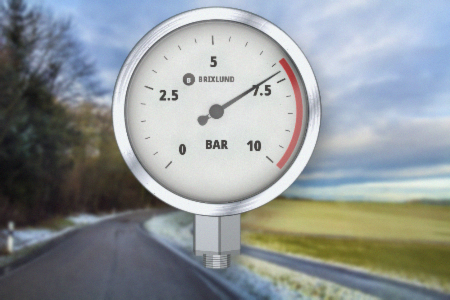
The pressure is value=7.25 unit=bar
